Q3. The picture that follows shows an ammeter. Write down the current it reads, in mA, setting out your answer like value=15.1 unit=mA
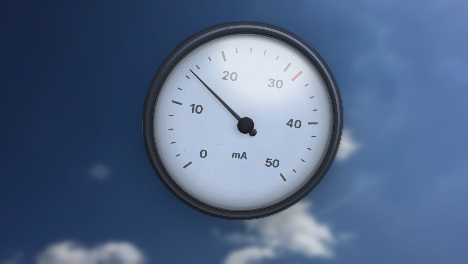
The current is value=15 unit=mA
